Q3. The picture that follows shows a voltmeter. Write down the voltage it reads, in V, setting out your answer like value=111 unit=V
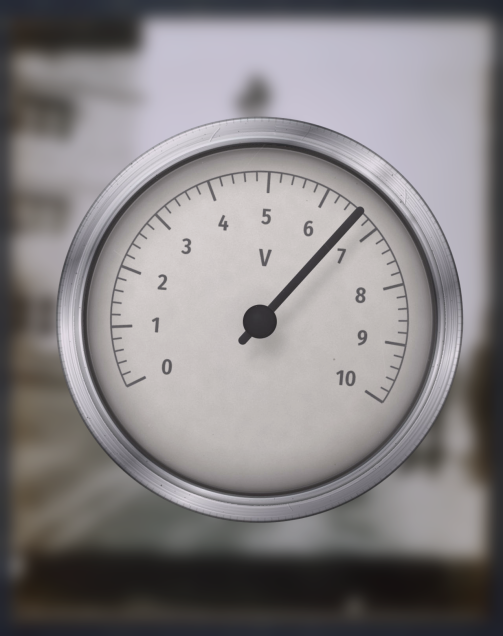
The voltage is value=6.6 unit=V
